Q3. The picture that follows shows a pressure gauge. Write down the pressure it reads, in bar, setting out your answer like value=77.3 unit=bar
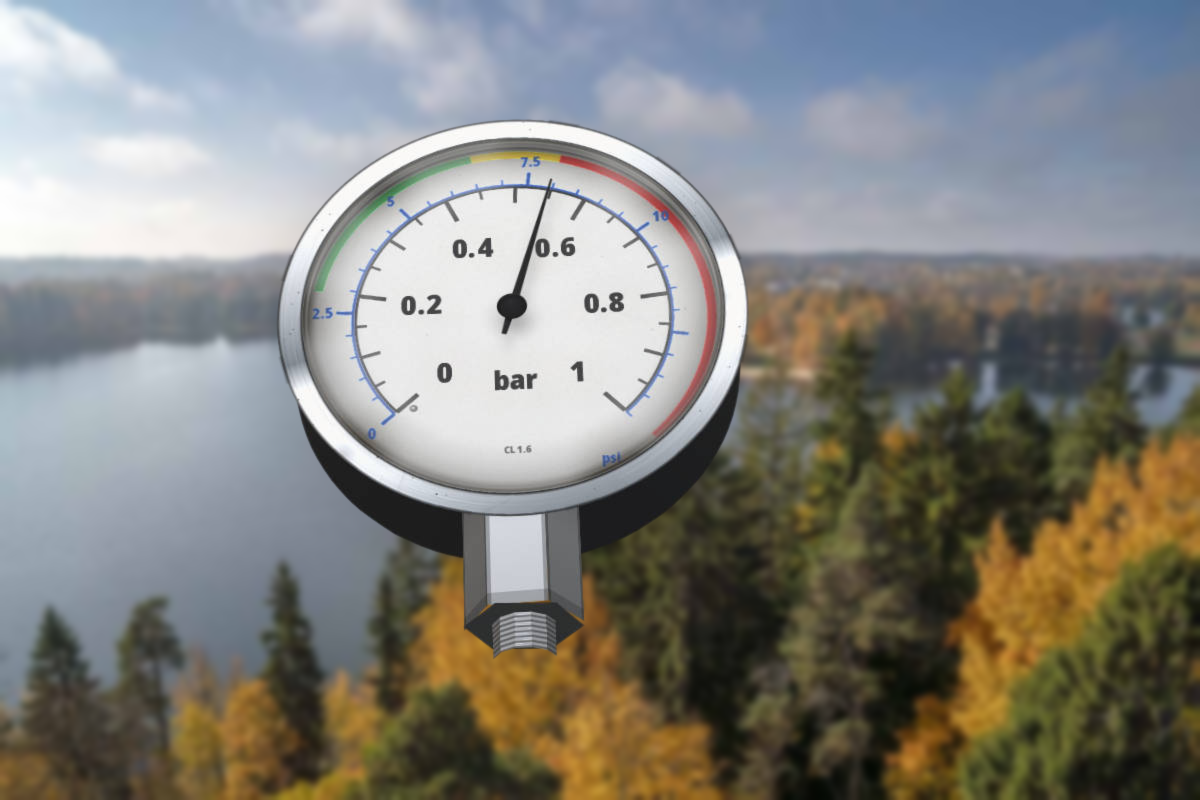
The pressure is value=0.55 unit=bar
